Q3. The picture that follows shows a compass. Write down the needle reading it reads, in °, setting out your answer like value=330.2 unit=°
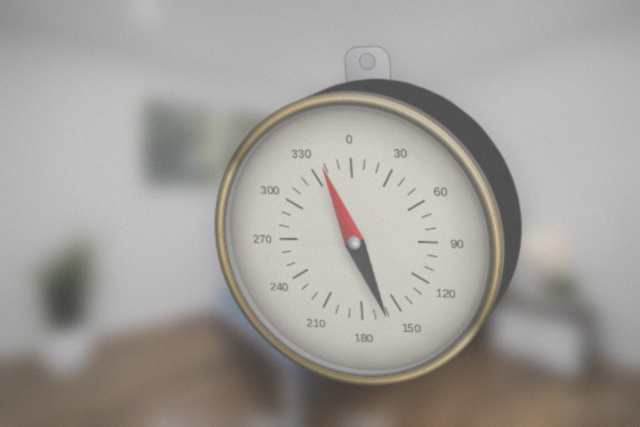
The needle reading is value=340 unit=°
